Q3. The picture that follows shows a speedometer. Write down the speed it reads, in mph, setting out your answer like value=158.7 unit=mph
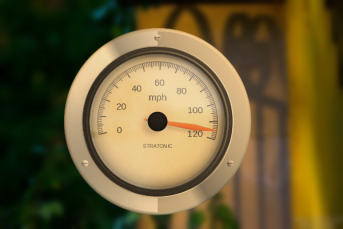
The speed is value=115 unit=mph
